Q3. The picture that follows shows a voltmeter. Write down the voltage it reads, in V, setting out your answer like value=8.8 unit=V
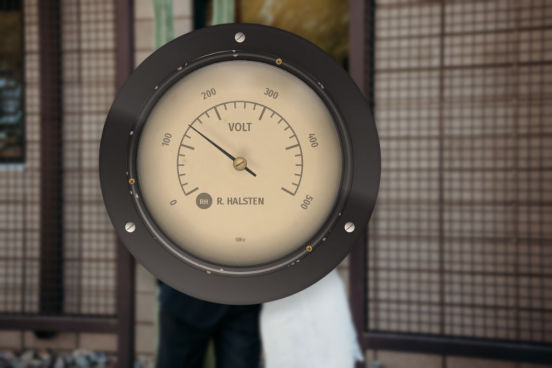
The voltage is value=140 unit=V
